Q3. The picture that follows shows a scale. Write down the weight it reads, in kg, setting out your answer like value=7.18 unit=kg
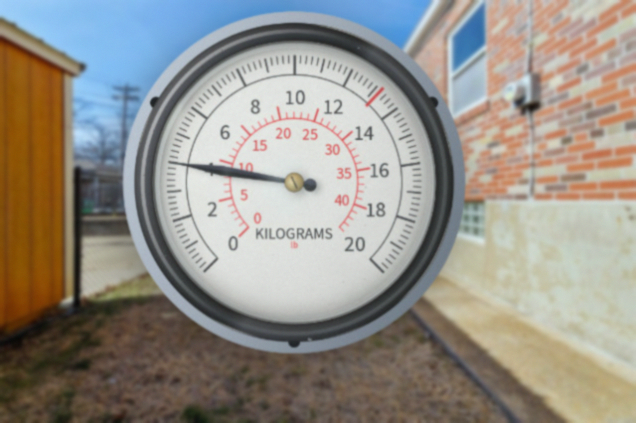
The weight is value=4 unit=kg
